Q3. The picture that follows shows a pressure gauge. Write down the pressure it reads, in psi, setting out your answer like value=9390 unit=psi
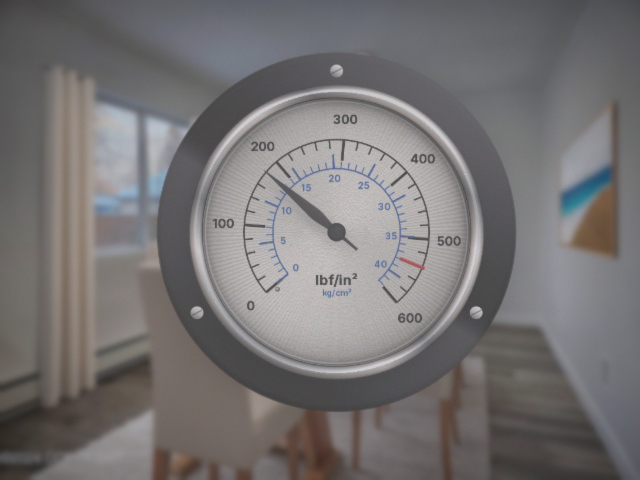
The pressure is value=180 unit=psi
